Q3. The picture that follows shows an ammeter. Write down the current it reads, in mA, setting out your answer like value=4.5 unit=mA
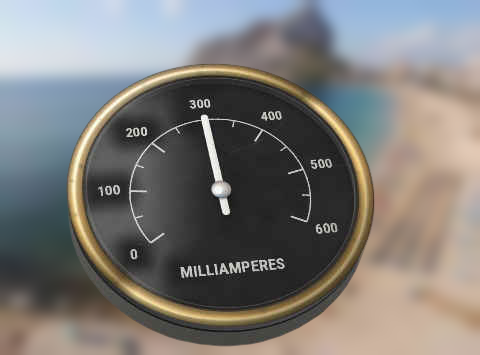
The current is value=300 unit=mA
